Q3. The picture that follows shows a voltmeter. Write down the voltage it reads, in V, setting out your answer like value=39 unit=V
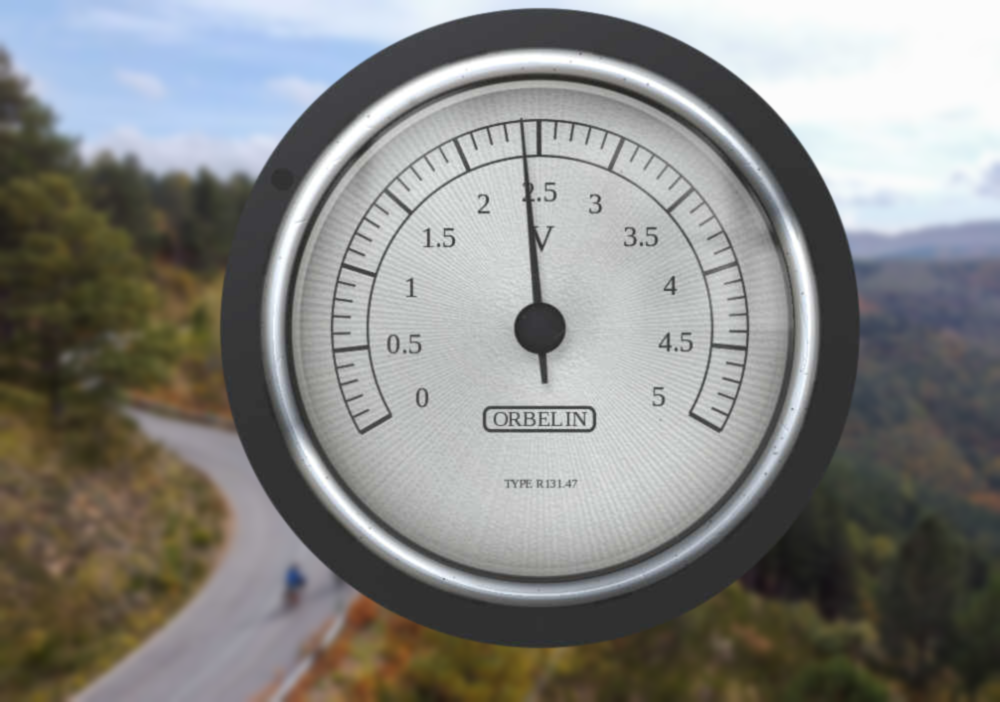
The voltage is value=2.4 unit=V
